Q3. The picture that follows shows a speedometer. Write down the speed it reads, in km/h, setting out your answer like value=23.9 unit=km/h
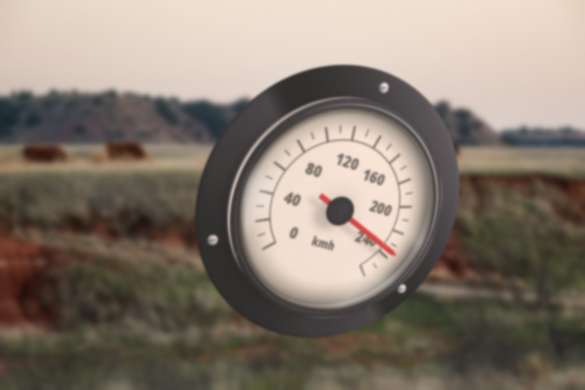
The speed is value=235 unit=km/h
